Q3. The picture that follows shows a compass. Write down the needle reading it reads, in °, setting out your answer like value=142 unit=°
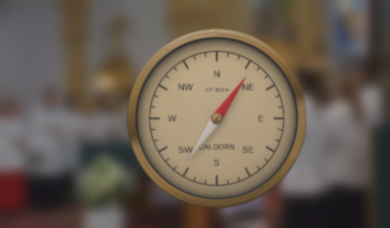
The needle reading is value=35 unit=°
